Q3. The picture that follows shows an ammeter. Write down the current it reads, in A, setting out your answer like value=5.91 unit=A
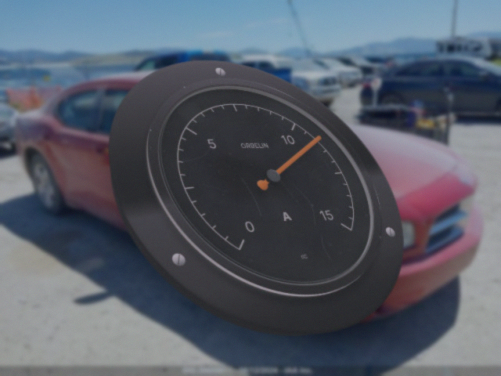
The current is value=11 unit=A
